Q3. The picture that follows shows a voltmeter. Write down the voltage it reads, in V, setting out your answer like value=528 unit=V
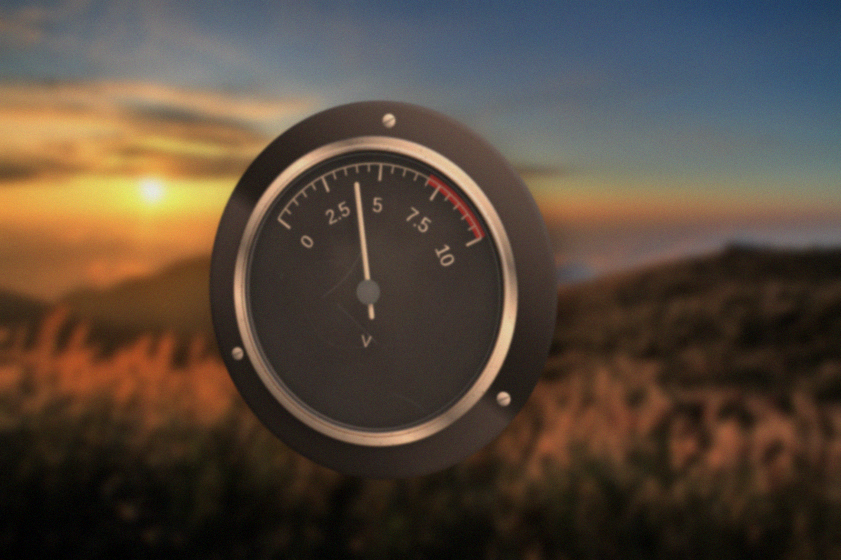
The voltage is value=4 unit=V
